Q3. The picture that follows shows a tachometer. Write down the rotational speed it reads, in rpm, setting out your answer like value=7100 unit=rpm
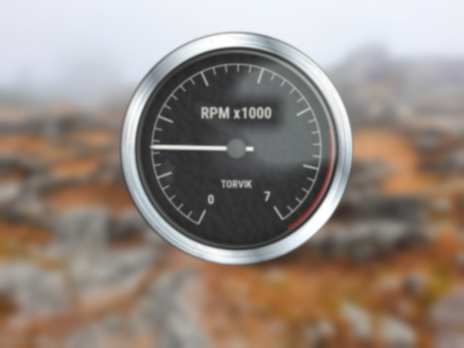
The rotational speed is value=1500 unit=rpm
